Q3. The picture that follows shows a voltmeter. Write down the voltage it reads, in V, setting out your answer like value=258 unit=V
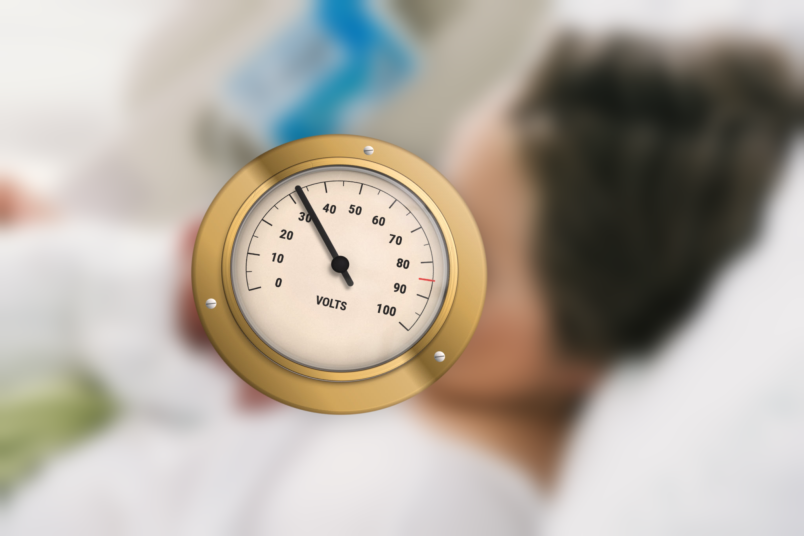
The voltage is value=32.5 unit=V
